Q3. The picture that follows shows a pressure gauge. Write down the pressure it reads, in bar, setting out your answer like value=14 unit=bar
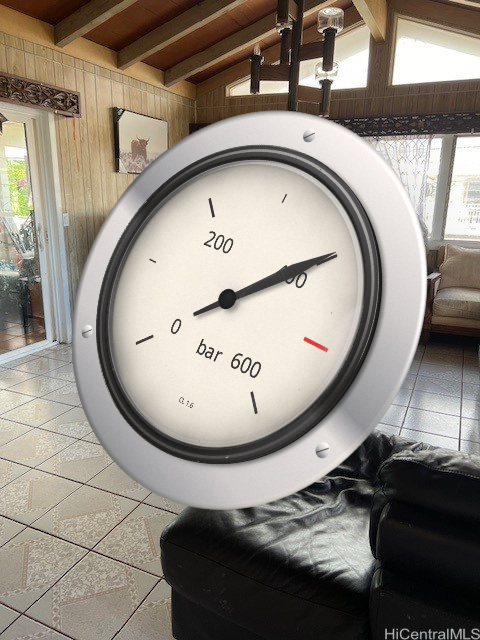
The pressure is value=400 unit=bar
